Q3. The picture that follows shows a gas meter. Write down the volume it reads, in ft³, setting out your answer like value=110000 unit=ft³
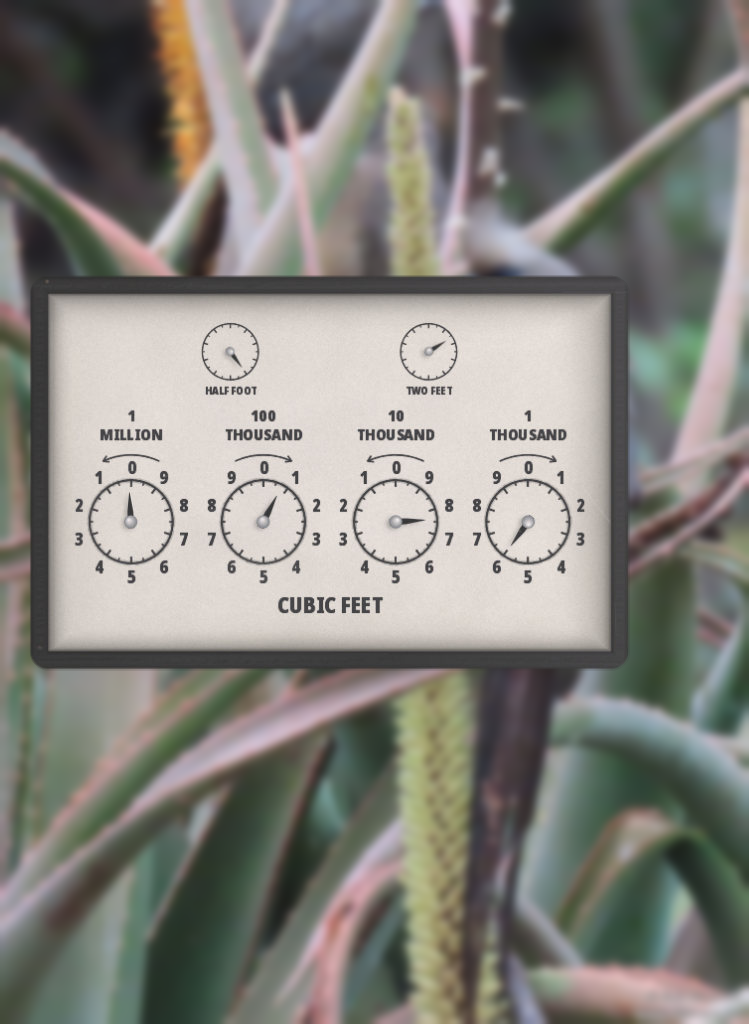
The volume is value=7600 unit=ft³
